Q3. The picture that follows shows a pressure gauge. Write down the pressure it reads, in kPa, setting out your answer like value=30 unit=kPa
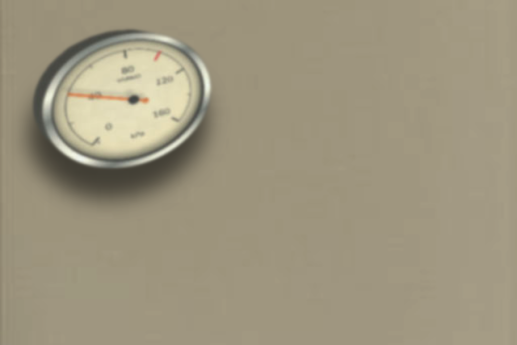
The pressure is value=40 unit=kPa
